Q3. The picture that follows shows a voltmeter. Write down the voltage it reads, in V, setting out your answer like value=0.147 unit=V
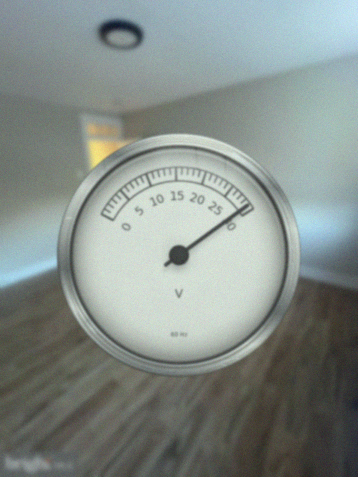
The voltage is value=29 unit=V
